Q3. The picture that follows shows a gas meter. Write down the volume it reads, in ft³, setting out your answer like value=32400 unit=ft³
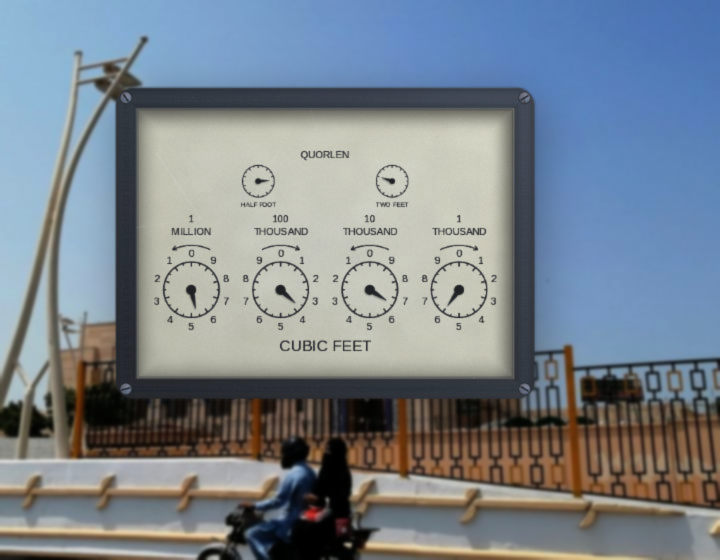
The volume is value=536600 unit=ft³
